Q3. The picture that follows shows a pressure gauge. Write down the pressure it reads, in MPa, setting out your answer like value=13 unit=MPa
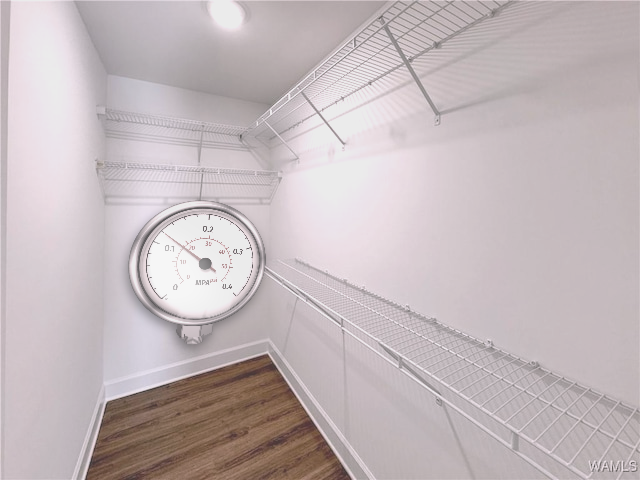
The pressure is value=0.12 unit=MPa
